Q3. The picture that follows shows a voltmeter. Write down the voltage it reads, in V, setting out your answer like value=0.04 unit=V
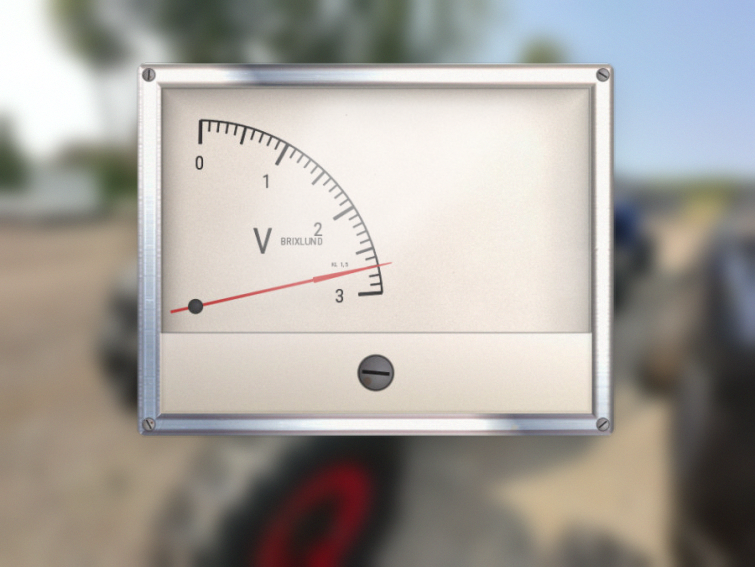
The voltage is value=2.7 unit=V
